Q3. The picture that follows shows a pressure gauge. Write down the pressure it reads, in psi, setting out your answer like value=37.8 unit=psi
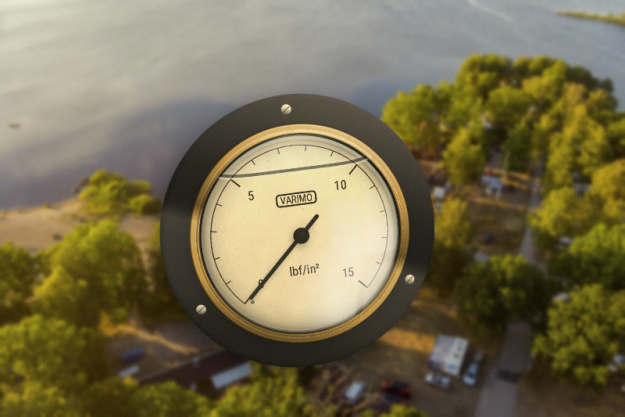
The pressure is value=0 unit=psi
